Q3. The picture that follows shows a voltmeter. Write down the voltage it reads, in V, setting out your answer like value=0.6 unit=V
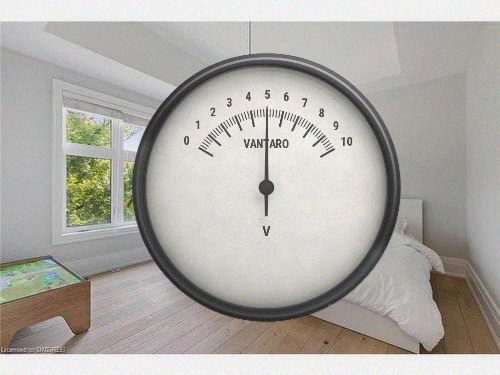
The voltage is value=5 unit=V
